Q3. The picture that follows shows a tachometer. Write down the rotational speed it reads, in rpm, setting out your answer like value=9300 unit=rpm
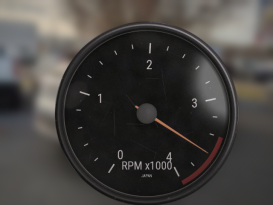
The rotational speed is value=3600 unit=rpm
